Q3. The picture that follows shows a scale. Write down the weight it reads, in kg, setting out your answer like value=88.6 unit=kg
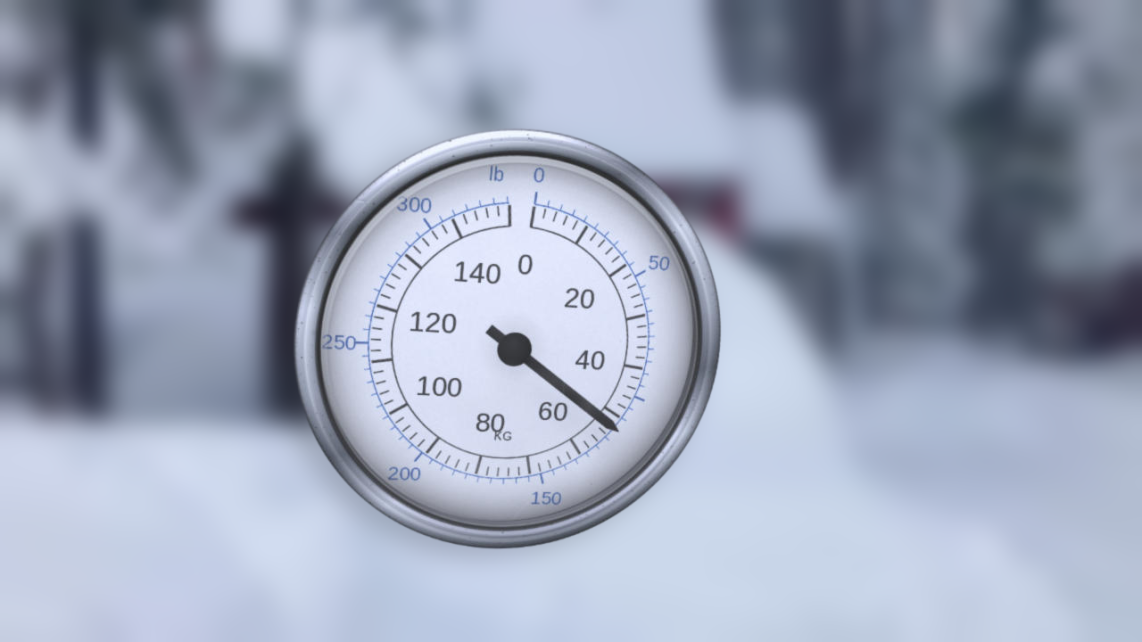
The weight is value=52 unit=kg
